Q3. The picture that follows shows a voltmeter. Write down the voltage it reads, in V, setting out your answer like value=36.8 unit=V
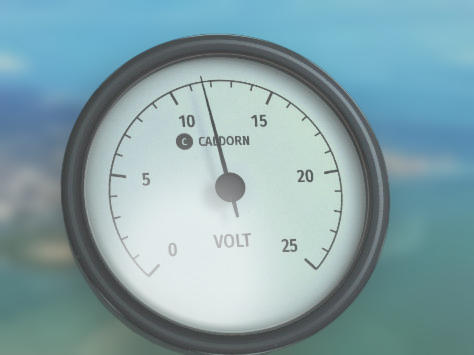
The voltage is value=11.5 unit=V
